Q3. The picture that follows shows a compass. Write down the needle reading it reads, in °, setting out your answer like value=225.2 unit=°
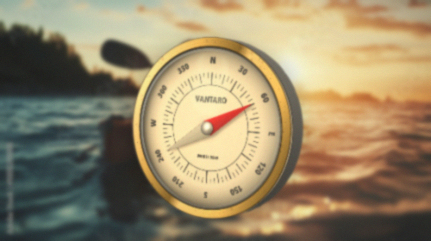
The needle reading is value=60 unit=°
